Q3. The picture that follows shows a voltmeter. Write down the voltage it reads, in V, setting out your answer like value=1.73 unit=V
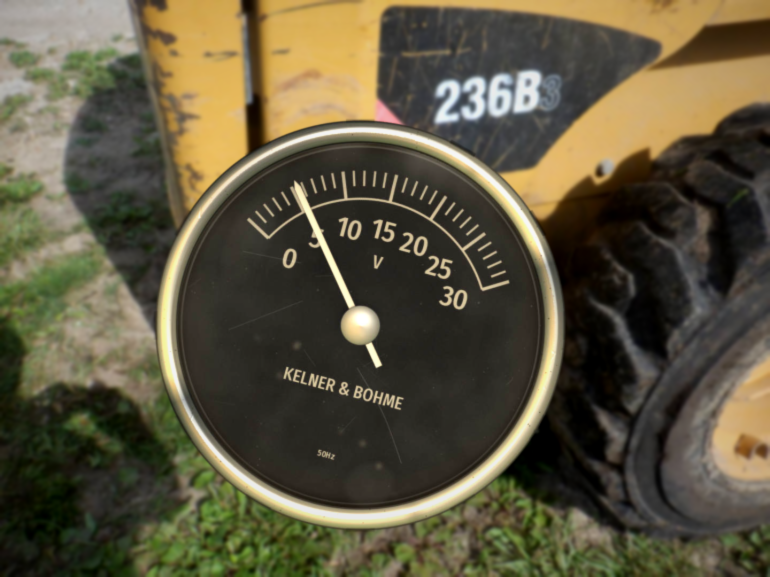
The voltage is value=5.5 unit=V
